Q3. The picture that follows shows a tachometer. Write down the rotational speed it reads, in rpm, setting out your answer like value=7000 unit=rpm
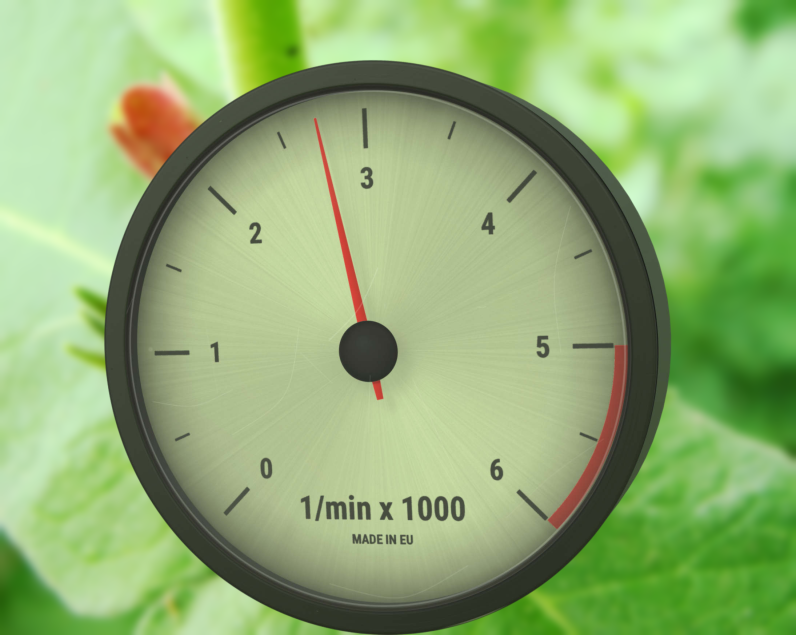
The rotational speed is value=2750 unit=rpm
